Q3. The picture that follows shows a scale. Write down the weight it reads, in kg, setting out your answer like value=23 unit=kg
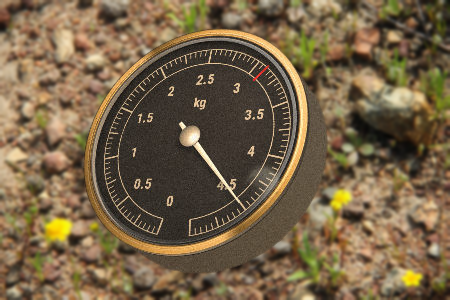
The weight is value=4.5 unit=kg
